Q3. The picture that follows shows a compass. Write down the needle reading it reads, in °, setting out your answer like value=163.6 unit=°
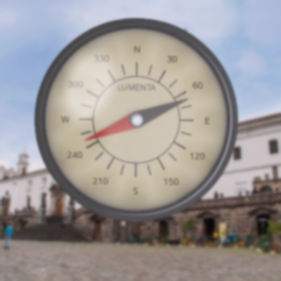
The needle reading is value=247.5 unit=°
